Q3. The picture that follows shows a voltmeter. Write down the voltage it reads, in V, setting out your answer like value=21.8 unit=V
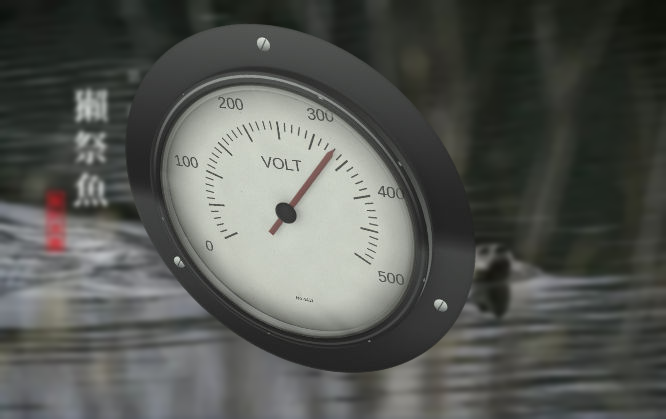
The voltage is value=330 unit=V
